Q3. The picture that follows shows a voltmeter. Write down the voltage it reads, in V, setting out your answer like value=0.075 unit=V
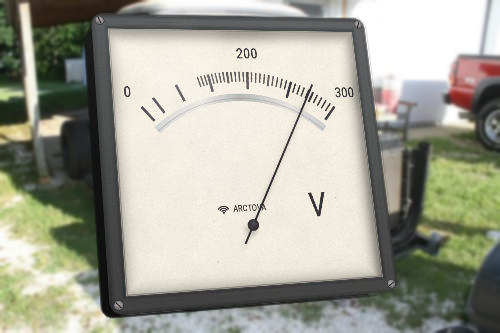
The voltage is value=270 unit=V
